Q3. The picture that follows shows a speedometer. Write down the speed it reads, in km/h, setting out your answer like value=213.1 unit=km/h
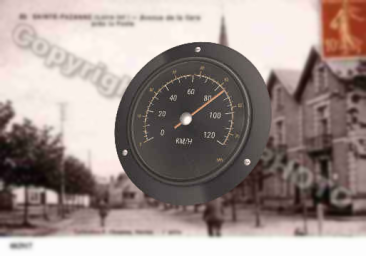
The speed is value=85 unit=km/h
